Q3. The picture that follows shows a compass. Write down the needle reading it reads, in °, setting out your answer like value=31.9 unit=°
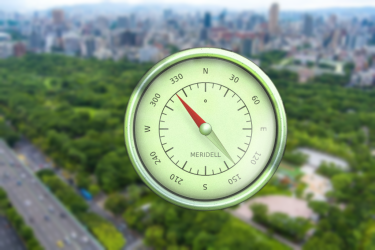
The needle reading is value=320 unit=°
